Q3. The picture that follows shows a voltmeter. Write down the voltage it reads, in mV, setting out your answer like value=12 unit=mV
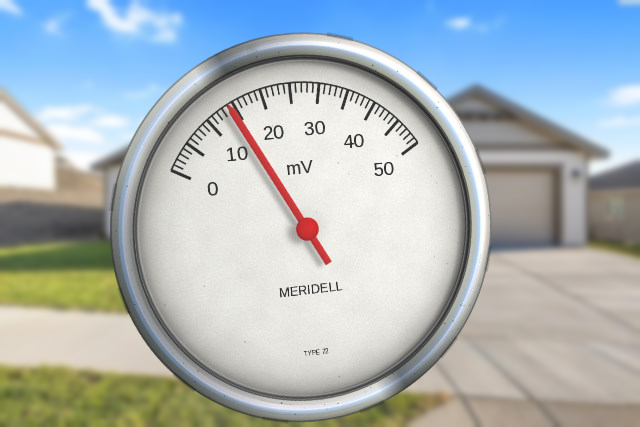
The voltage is value=14 unit=mV
